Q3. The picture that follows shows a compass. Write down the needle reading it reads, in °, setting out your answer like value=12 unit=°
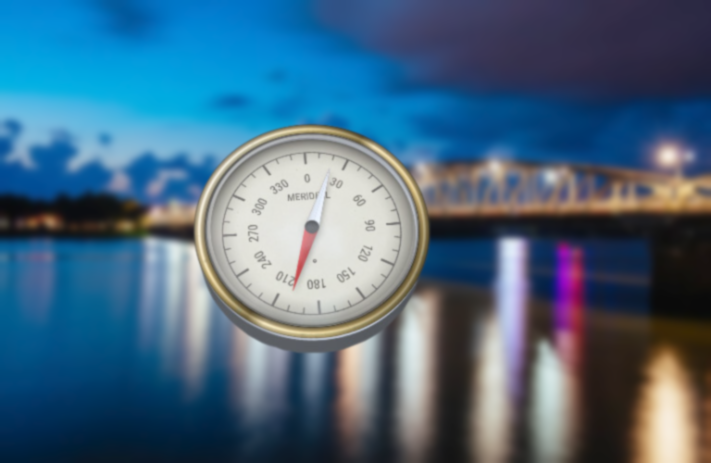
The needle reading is value=200 unit=°
